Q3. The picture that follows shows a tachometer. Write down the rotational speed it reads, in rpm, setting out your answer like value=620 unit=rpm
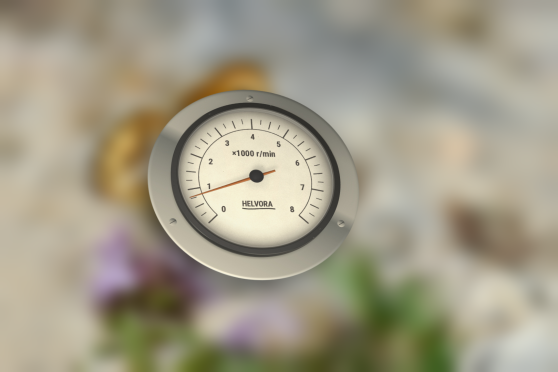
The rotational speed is value=750 unit=rpm
